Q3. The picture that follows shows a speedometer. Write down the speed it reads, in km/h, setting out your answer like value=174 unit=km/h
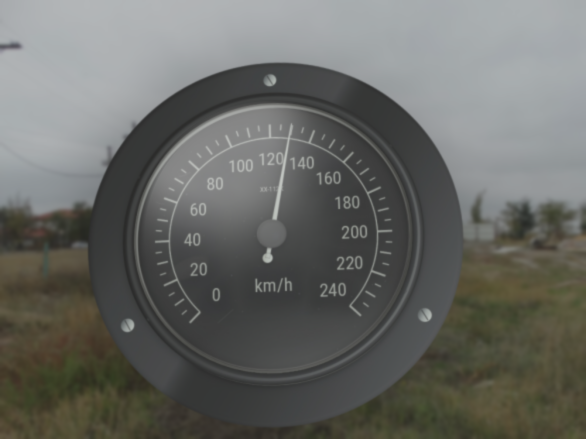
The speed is value=130 unit=km/h
